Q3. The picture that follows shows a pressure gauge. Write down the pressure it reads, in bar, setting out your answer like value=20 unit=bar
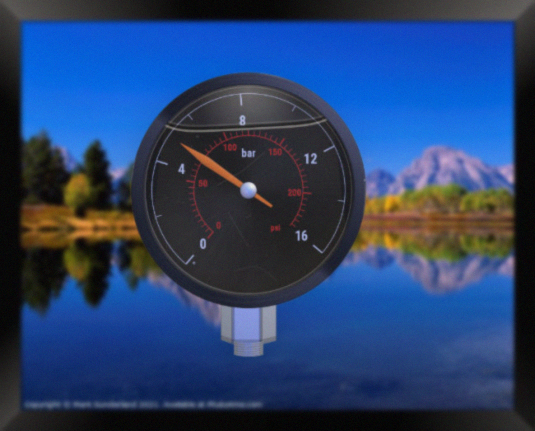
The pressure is value=5 unit=bar
